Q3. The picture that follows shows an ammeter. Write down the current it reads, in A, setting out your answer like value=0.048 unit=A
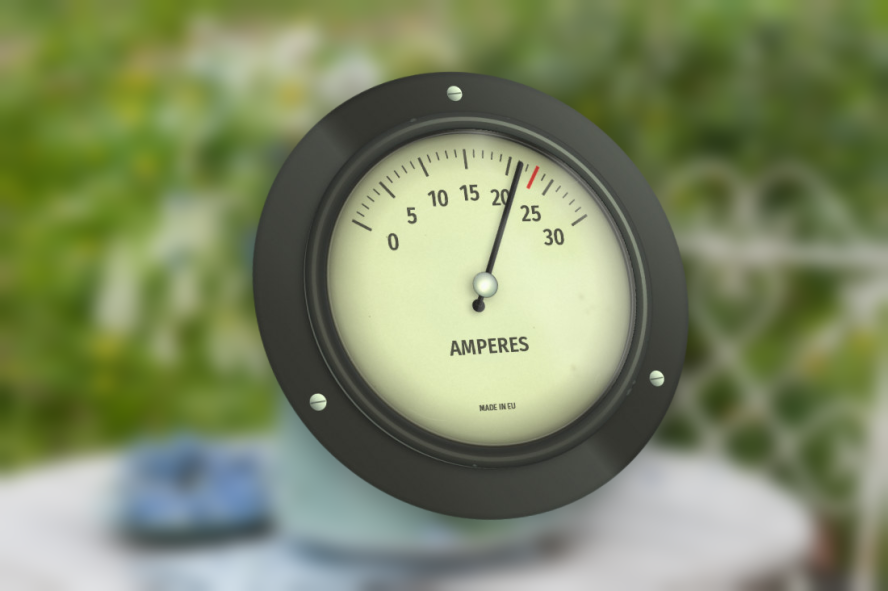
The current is value=21 unit=A
